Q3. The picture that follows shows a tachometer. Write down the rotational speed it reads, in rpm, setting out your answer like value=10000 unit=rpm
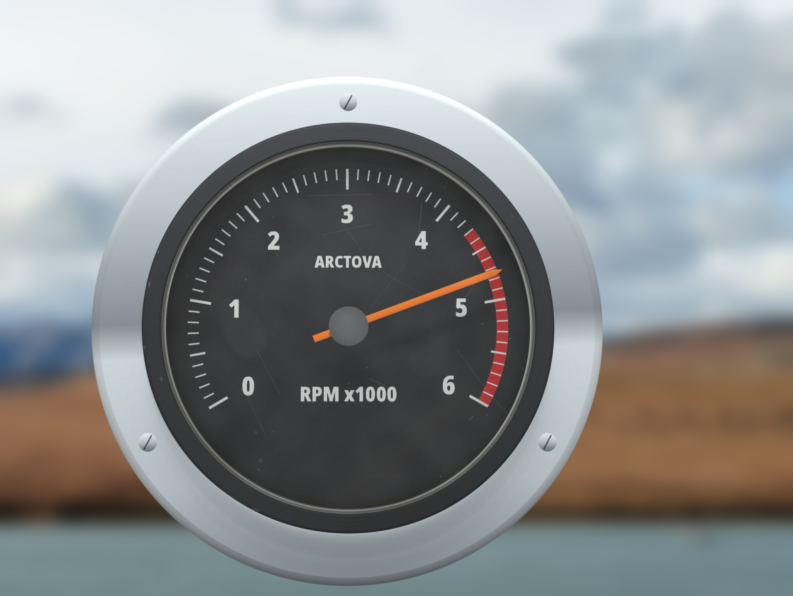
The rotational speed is value=4750 unit=rpm
